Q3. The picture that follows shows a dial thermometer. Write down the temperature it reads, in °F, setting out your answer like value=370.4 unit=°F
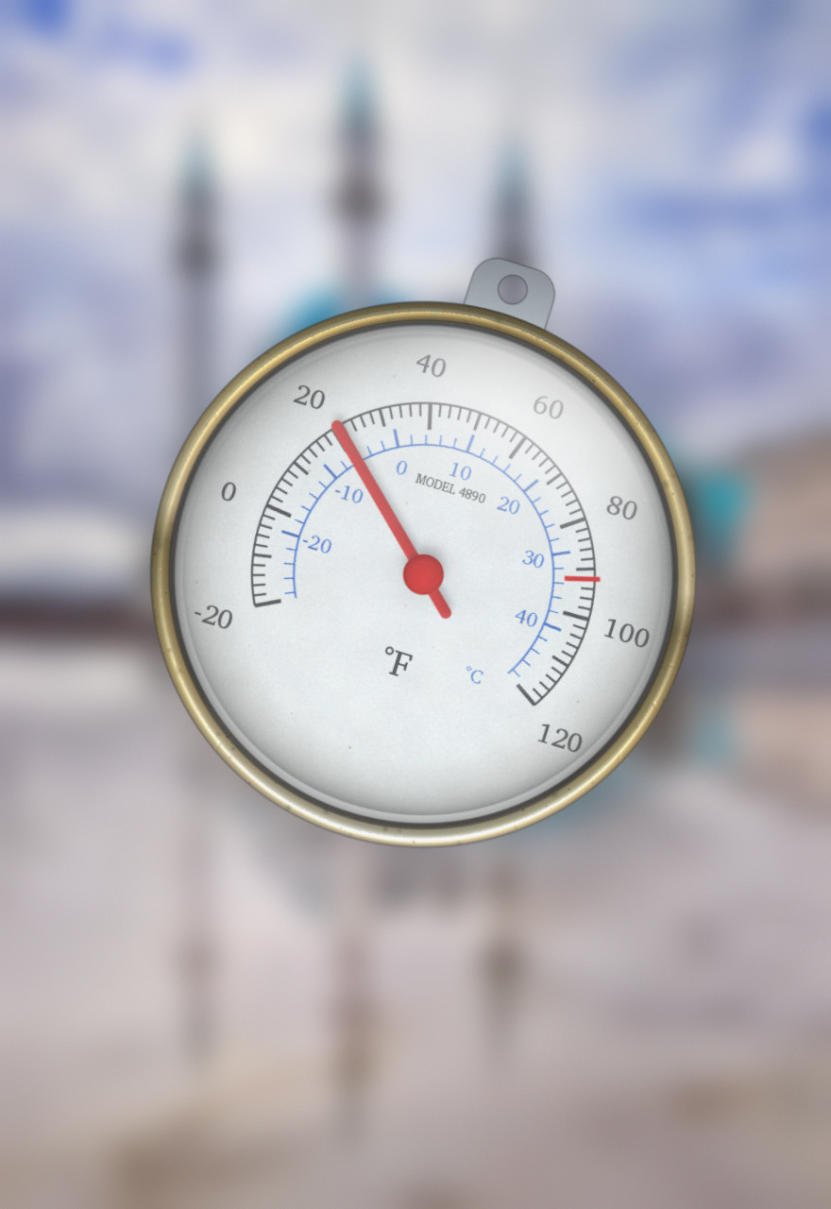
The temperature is value=21 unit=°F
